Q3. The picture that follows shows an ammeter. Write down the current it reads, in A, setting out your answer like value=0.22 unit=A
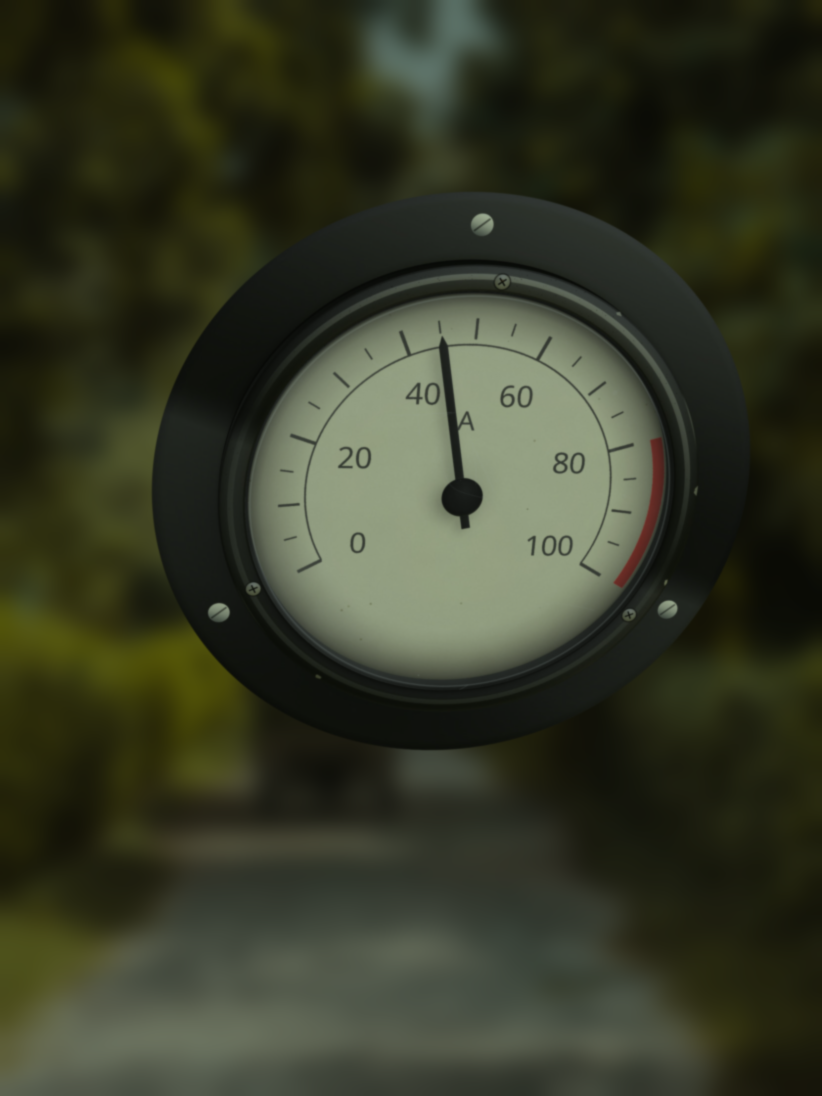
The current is value=45 unit=A
